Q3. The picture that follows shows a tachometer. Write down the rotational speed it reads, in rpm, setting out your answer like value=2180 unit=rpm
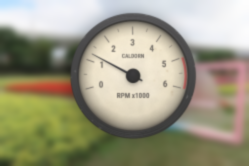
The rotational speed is value=1250 unit=rpm
